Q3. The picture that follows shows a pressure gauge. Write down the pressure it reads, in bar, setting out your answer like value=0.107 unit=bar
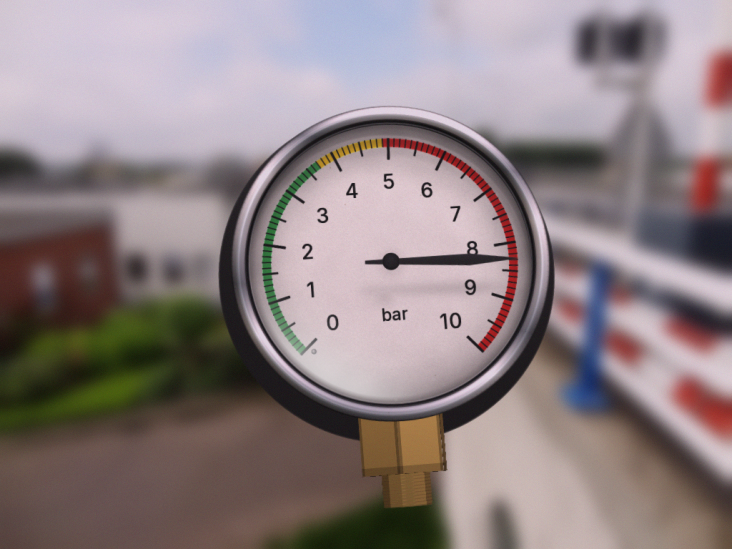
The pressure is value=8.3 unit=bar
